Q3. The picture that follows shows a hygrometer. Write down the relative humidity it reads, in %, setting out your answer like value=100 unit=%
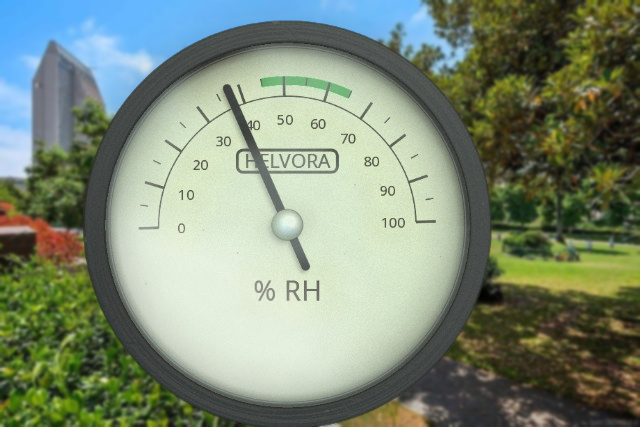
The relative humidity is value=37.5 unit=%
